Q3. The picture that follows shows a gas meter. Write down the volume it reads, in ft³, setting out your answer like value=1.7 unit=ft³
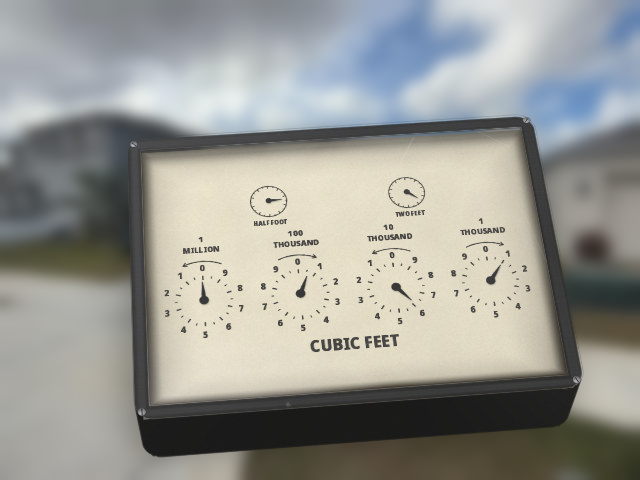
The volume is value=6100 unit=ft³
